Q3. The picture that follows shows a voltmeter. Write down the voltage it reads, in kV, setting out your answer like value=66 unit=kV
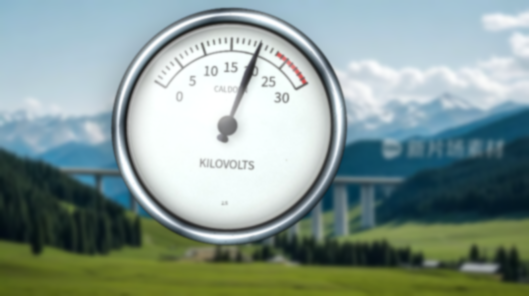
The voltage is value=20 unit=kV
